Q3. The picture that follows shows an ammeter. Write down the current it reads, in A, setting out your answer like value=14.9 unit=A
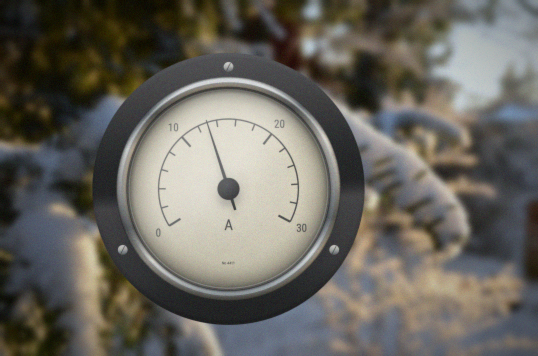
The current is value=13 unit=A
